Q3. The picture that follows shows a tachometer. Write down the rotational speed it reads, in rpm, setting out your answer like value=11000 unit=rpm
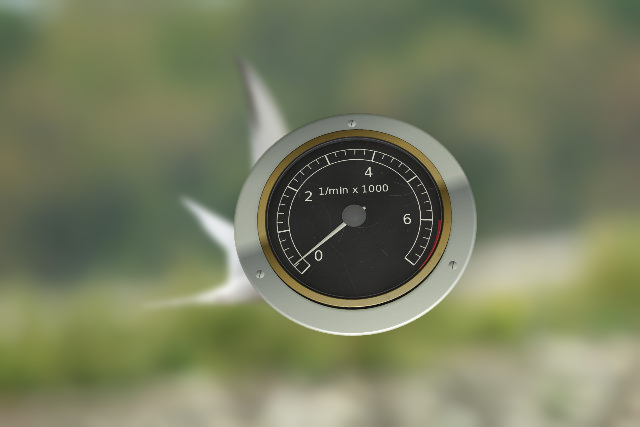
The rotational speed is value=200 unit=rpm
